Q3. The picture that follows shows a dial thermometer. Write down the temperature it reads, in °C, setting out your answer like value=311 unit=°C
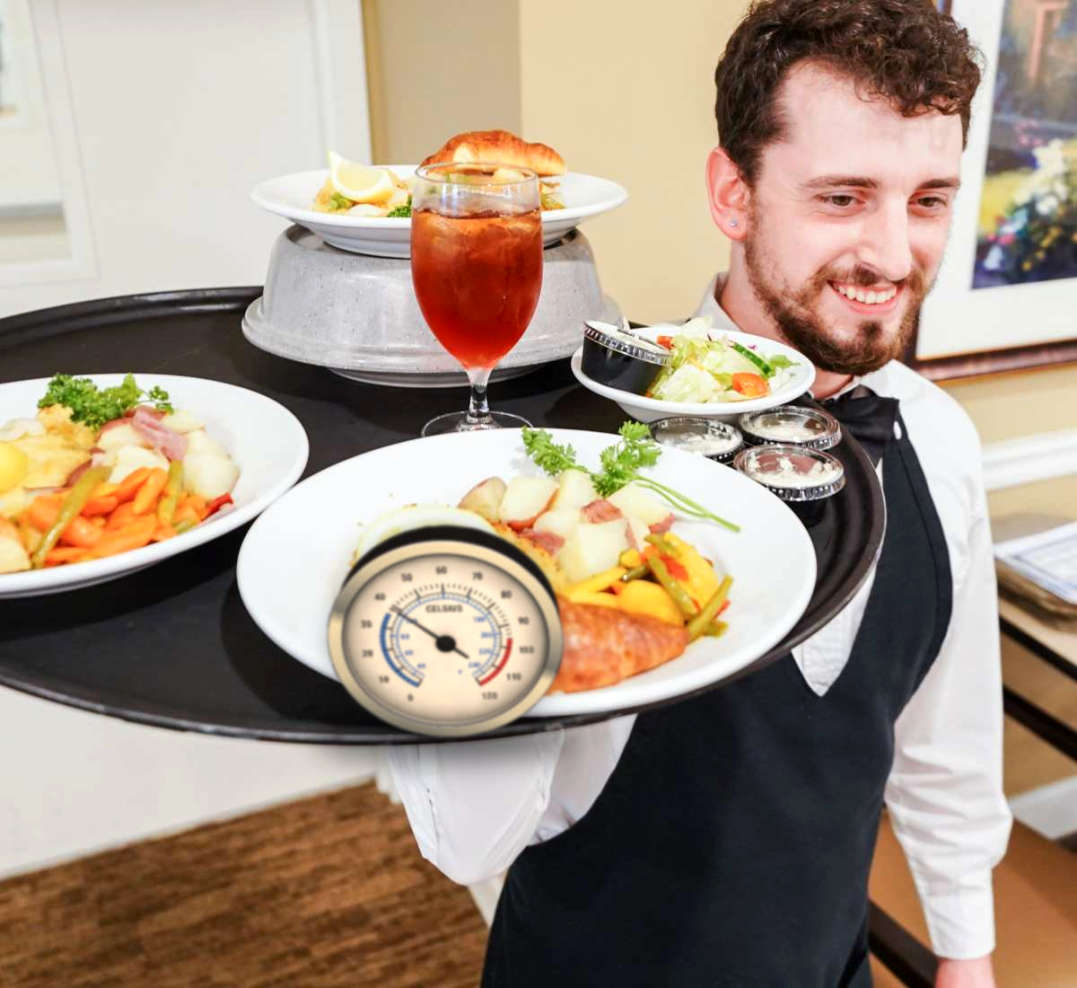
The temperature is value=40 unit=°C
